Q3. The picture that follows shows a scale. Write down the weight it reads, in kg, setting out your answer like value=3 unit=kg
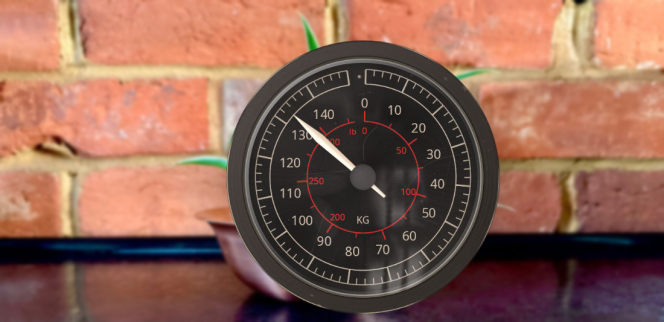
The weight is value=133 unit=kg
